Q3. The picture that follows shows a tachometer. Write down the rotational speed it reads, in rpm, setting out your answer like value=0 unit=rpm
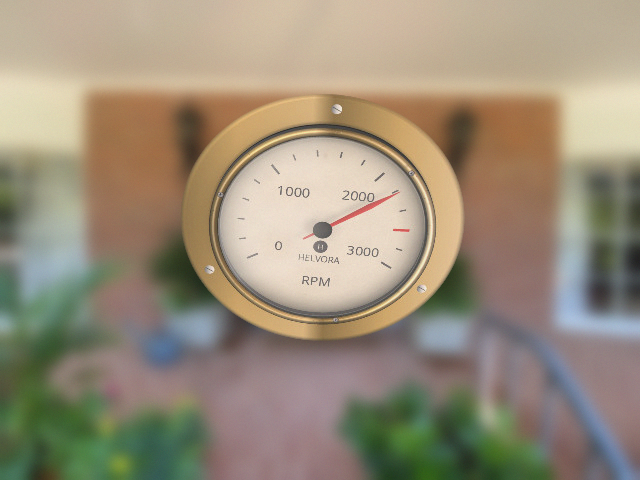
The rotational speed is value=2200 unit=rpm
